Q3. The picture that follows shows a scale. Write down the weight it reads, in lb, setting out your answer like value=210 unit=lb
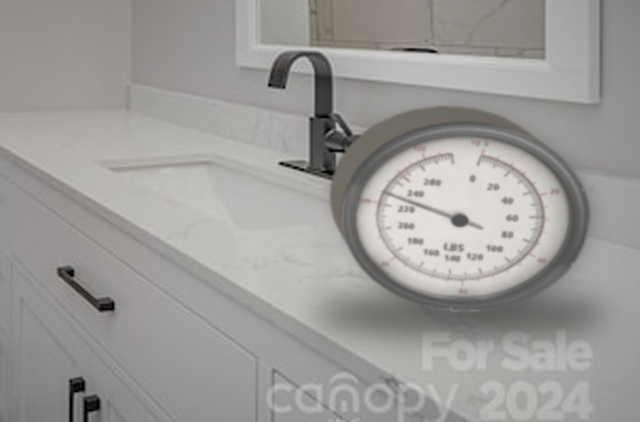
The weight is value=230 unit=lb
